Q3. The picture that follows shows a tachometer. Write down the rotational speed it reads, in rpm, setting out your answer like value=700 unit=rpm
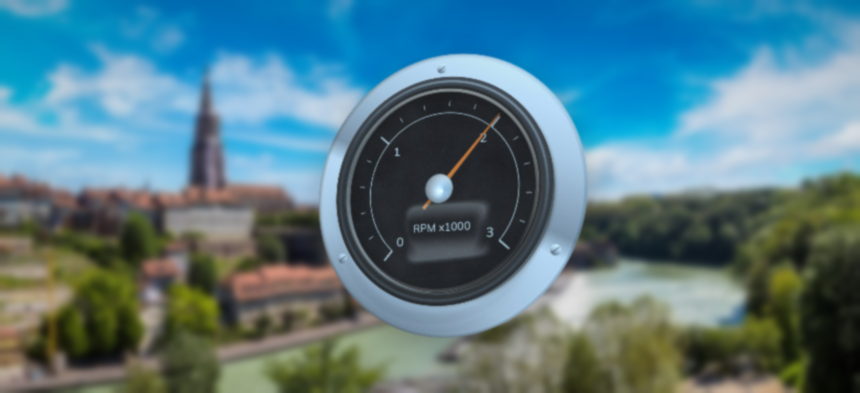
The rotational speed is value=2000 unit=rpm
